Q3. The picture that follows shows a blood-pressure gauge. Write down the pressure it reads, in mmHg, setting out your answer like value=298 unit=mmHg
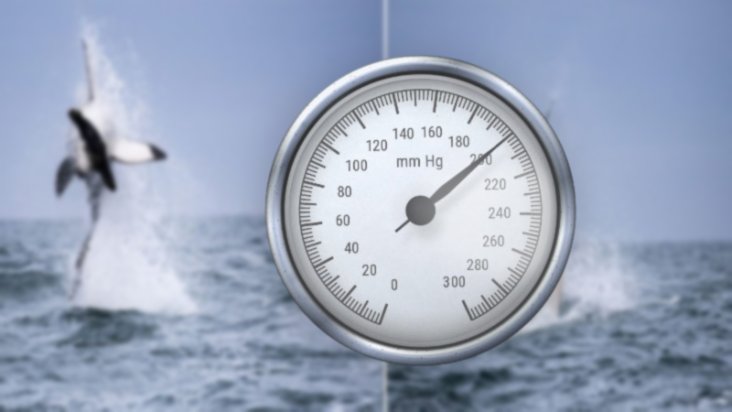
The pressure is value=200 unit=mmHg
